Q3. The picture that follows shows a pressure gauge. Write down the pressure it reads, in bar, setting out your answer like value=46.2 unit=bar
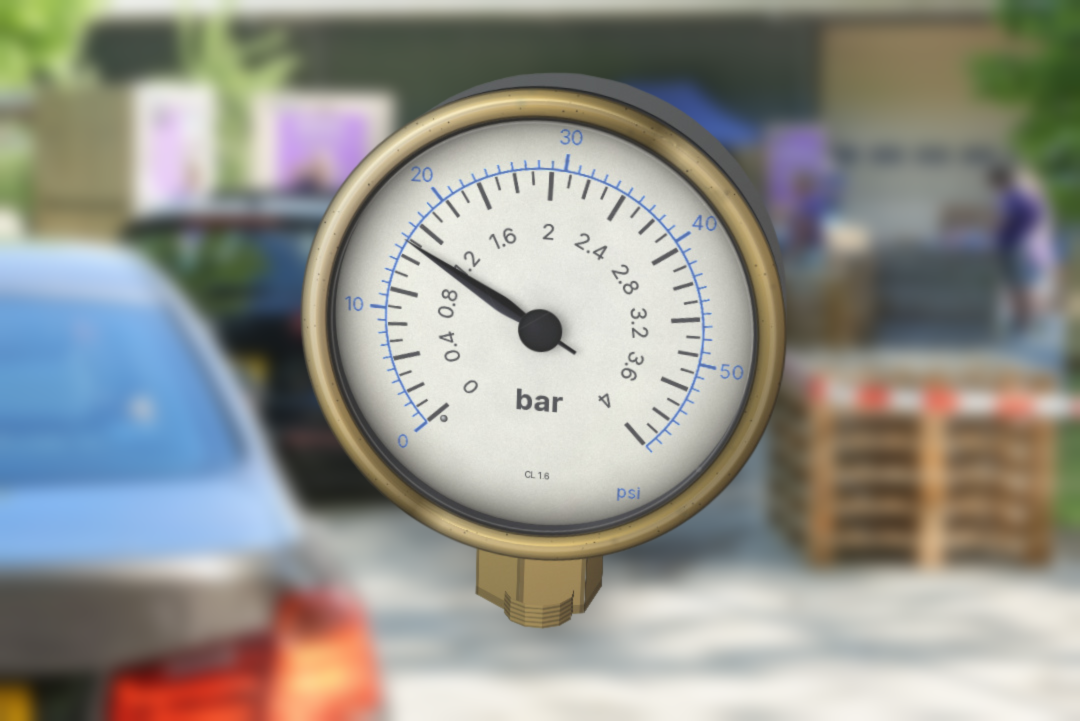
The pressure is value=1.1 unit=bar
